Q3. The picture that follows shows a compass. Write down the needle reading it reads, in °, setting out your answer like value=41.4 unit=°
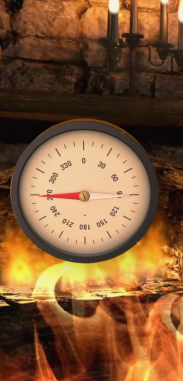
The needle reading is value=270 unit=°
